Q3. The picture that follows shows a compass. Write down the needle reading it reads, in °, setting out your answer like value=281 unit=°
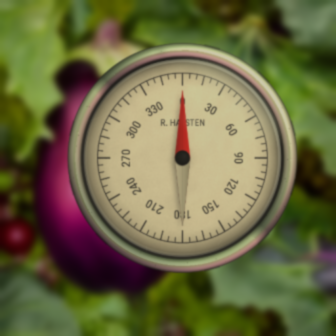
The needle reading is value=0 unit=°
